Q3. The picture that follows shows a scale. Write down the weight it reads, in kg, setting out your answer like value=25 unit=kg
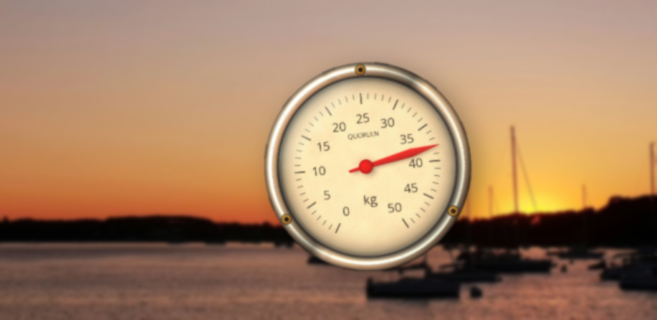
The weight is value=38 unit=kg
